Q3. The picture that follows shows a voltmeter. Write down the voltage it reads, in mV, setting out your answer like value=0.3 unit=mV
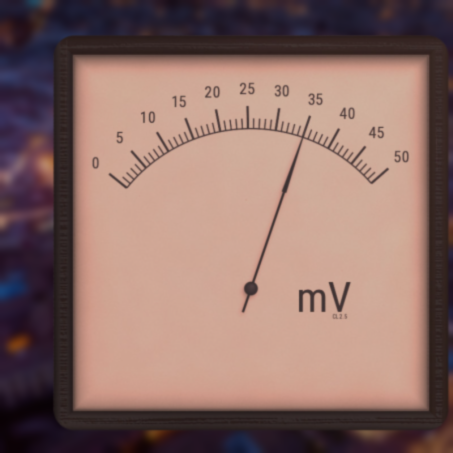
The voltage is value=35 unit=mV
